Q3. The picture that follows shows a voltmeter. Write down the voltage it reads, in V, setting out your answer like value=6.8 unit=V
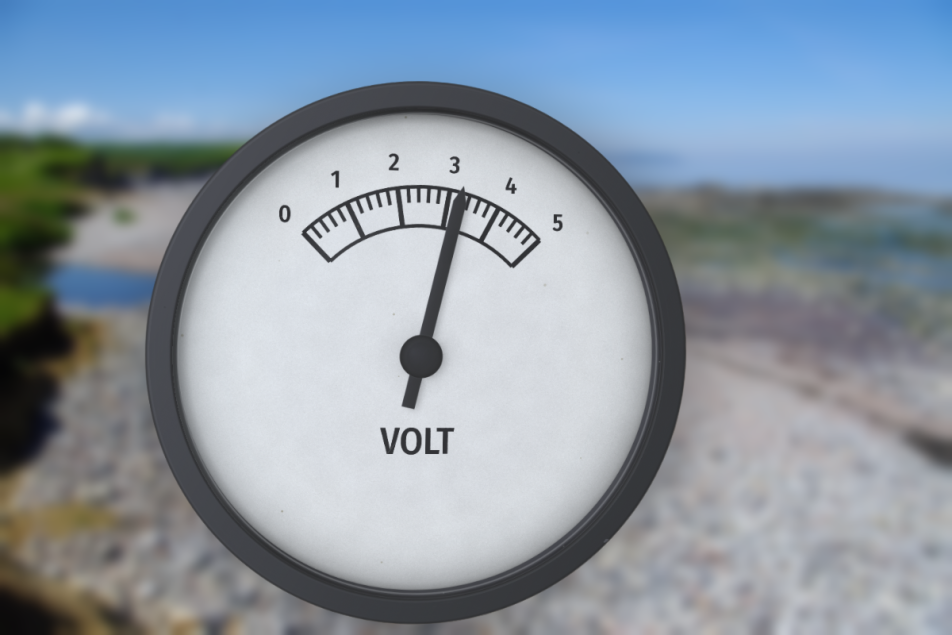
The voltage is value=3.2 unit=V
